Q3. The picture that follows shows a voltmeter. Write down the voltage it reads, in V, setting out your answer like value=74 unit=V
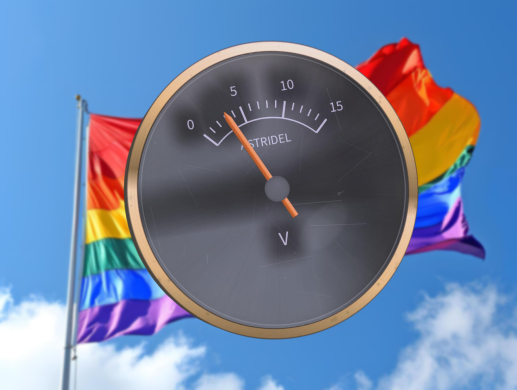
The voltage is value=3 unit=V
